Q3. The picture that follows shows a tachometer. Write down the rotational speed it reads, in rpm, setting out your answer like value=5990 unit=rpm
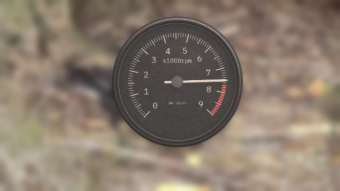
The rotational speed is value=7500 unit=rpm
